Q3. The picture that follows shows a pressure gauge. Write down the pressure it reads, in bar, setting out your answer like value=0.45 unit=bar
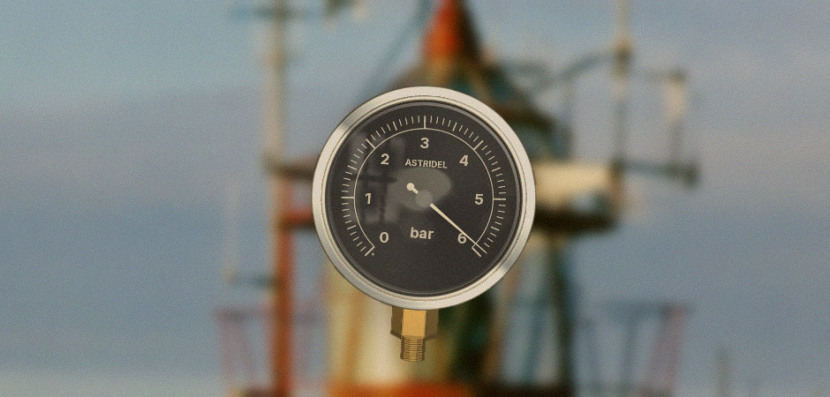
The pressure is value=5.9 unit=bar
